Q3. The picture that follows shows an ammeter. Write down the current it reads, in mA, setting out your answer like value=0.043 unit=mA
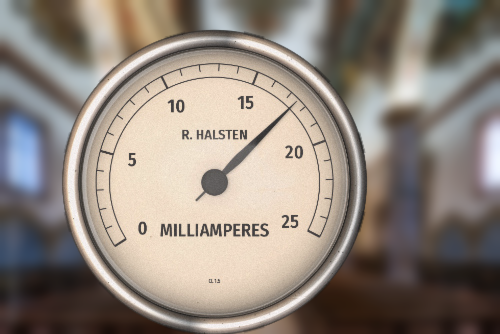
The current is value=17.5 unit=mA
